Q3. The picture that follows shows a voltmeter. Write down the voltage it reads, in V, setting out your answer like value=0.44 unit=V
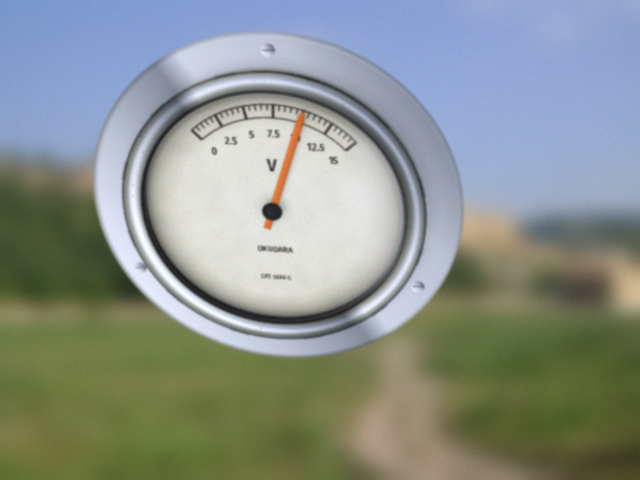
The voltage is value=10 unit=V
